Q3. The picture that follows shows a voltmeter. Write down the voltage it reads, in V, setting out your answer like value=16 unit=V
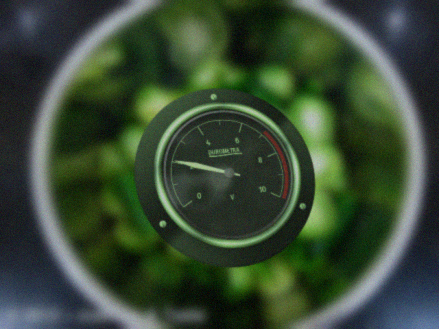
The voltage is value=2 unit=V
